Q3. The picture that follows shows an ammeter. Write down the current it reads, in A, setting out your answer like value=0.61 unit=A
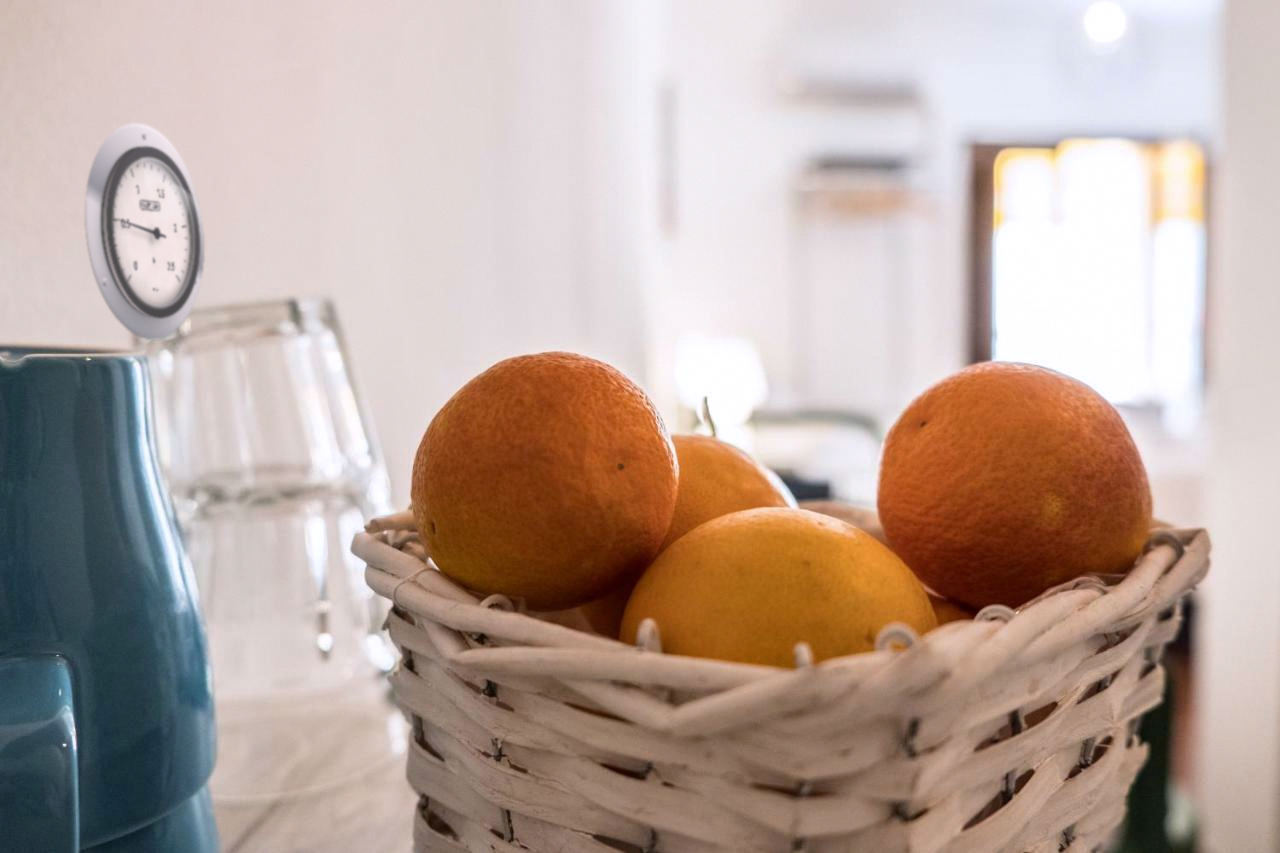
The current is value=0.5 unit=A
